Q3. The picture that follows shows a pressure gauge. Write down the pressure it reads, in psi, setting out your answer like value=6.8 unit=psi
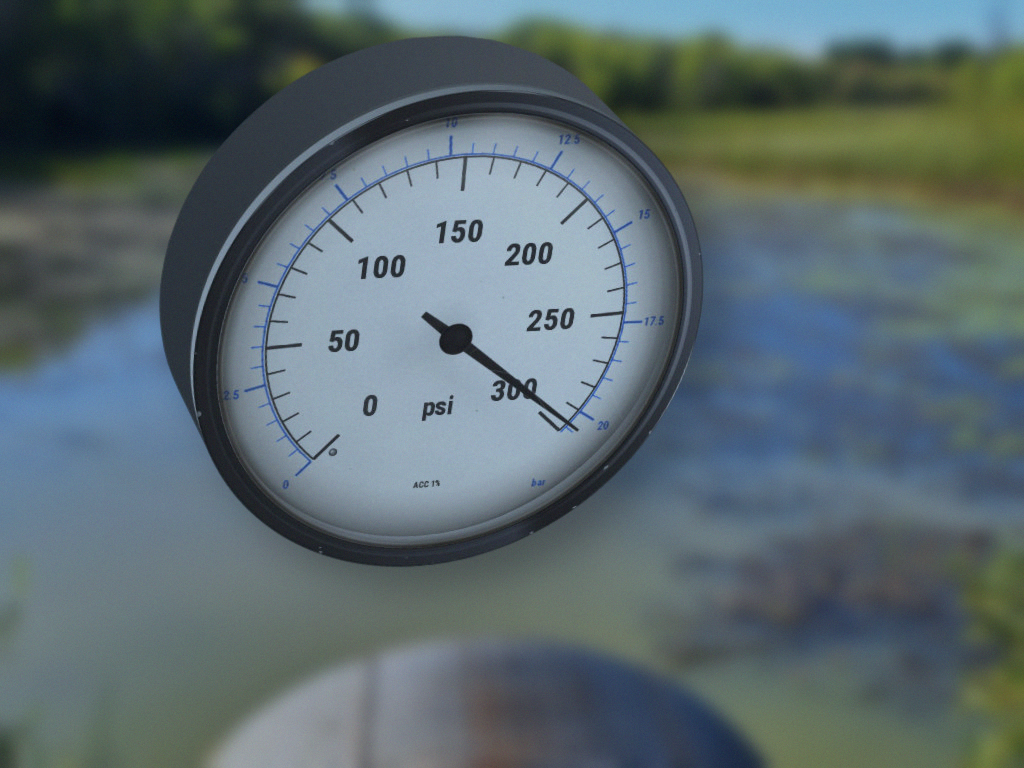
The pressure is value=295 unit=psi
